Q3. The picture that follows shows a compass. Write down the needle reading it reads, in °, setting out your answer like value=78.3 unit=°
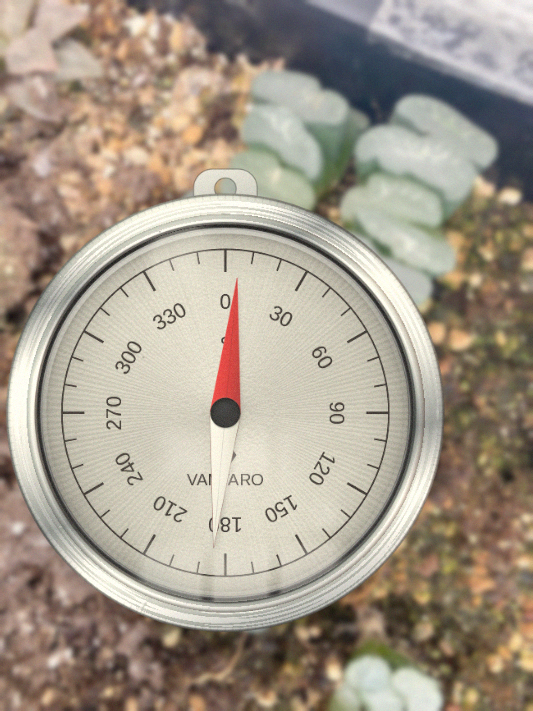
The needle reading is value=5 unit=°
